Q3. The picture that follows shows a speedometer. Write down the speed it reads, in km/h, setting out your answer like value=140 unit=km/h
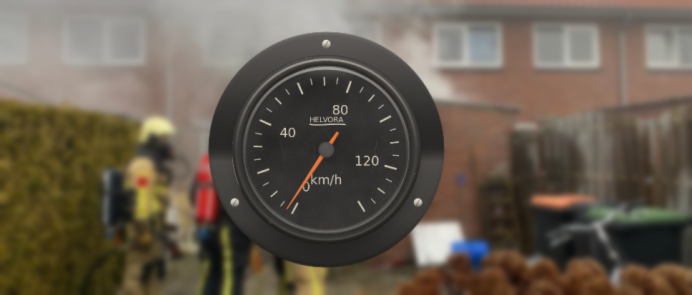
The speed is value=2.5 unit=km/h
